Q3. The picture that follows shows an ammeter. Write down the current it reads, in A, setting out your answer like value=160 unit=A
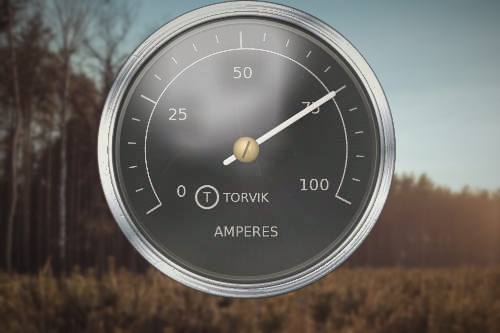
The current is value=75 unit=A
